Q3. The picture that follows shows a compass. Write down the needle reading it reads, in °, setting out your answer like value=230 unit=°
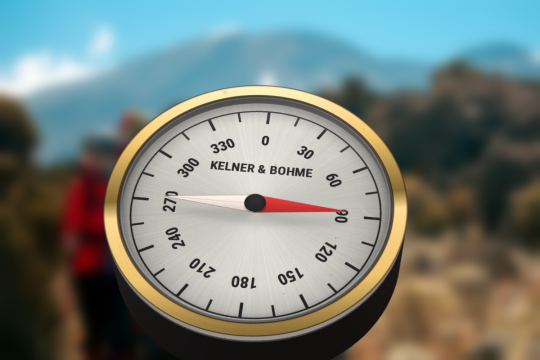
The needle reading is value=90 unit=°
